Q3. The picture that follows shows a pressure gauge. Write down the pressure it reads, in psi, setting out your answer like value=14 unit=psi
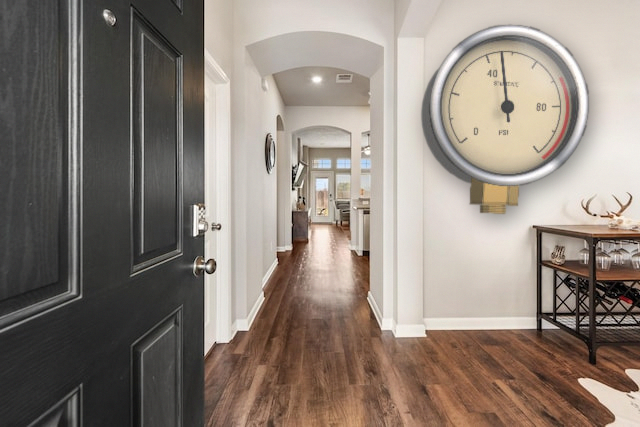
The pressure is value=45 unit=psi
